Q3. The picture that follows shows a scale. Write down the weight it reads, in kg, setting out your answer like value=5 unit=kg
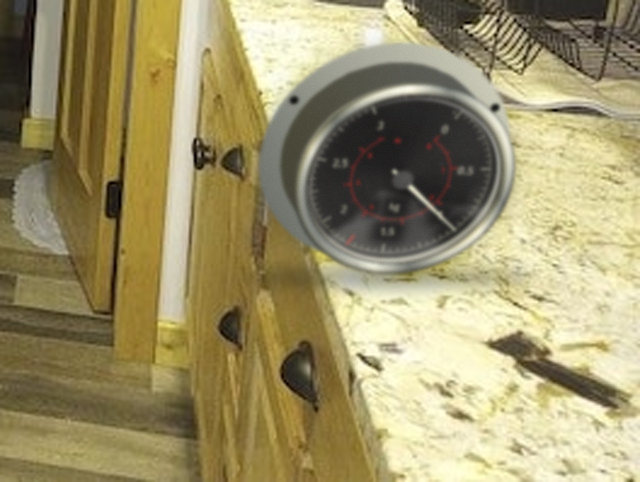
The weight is value=1 unit=kg
